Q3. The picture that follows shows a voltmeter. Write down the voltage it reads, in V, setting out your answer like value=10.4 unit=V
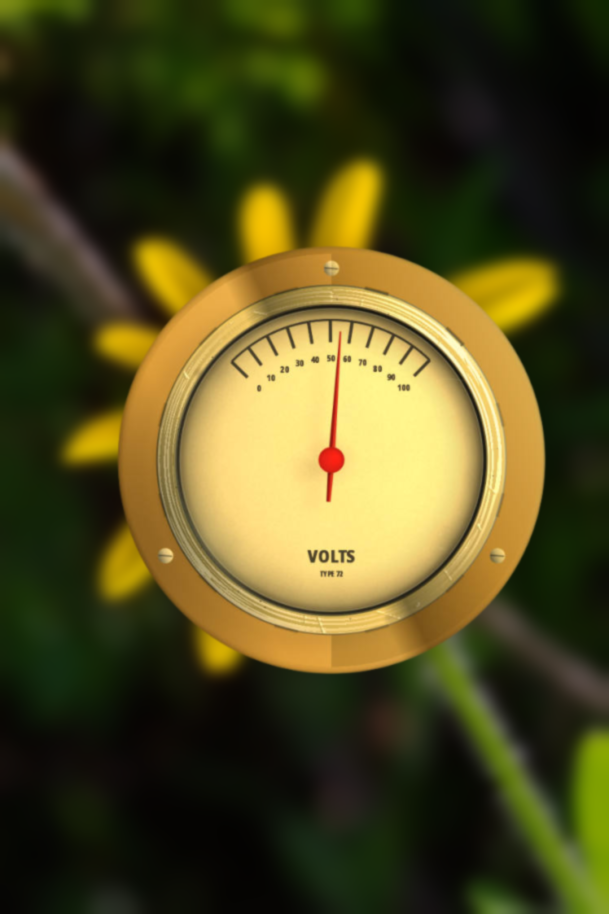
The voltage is value=55 unit=V
